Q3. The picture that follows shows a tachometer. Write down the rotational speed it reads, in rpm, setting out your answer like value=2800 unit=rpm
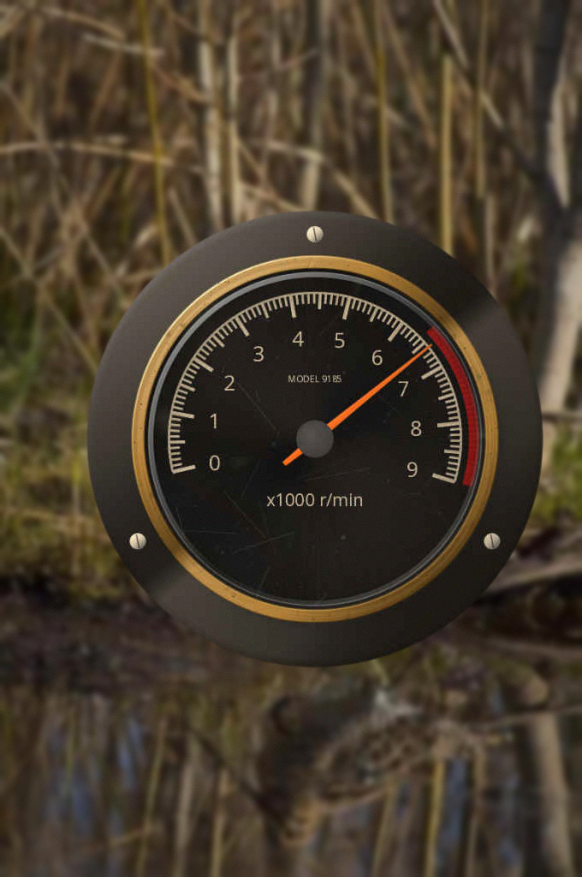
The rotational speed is value=6600 unit=rpm
